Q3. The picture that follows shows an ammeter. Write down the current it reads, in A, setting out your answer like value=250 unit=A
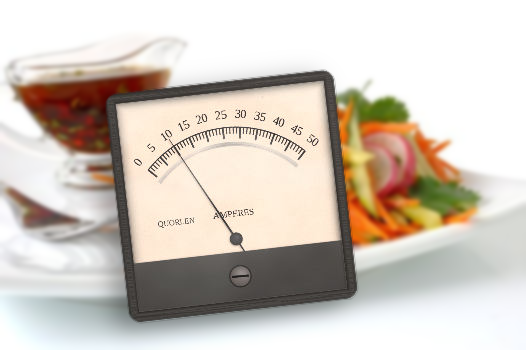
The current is value=10 unit=A
